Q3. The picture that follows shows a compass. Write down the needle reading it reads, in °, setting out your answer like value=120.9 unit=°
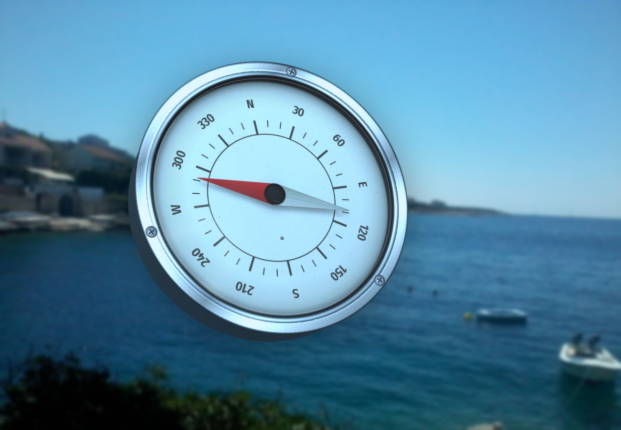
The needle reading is value=290 unit=°
